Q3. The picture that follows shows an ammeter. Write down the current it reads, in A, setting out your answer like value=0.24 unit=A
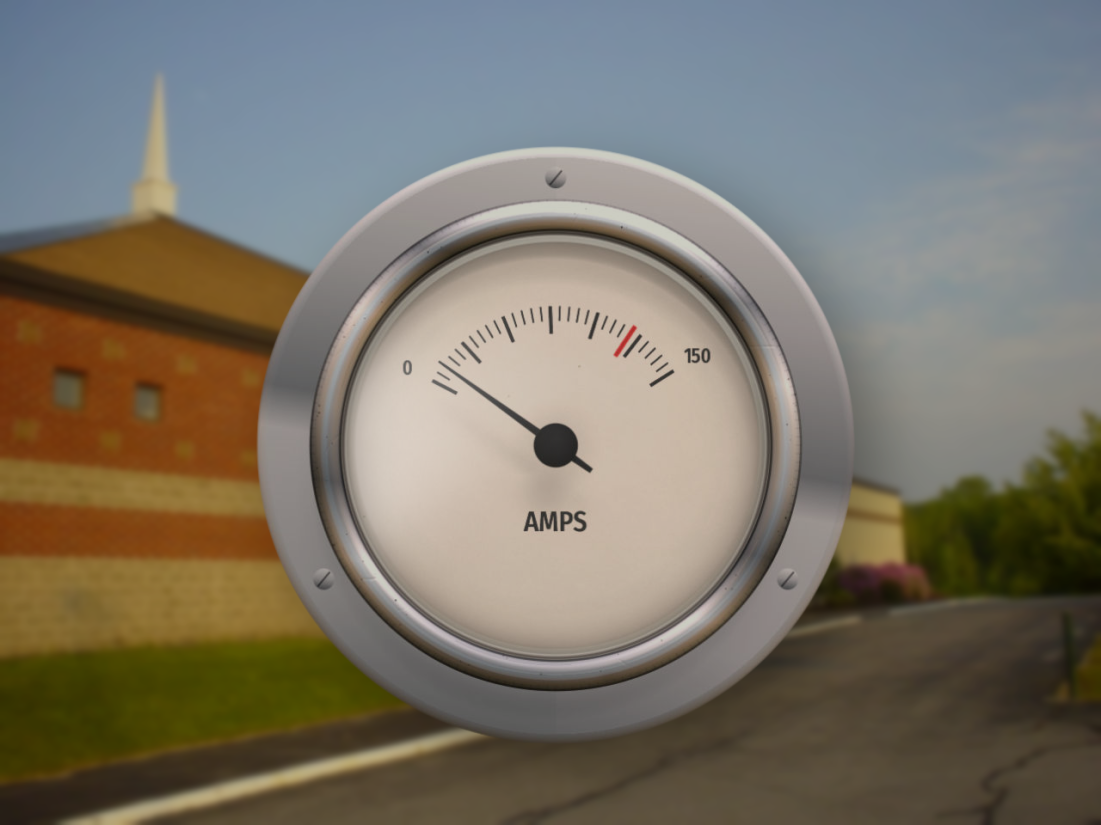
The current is value=10 unit=A
